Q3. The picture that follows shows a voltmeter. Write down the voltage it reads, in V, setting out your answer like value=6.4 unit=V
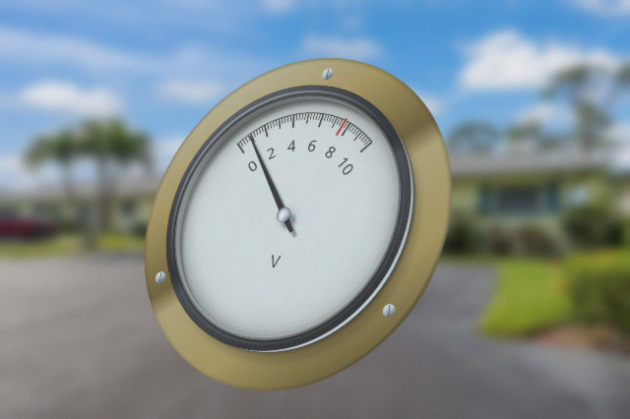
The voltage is value=1 unit=V
